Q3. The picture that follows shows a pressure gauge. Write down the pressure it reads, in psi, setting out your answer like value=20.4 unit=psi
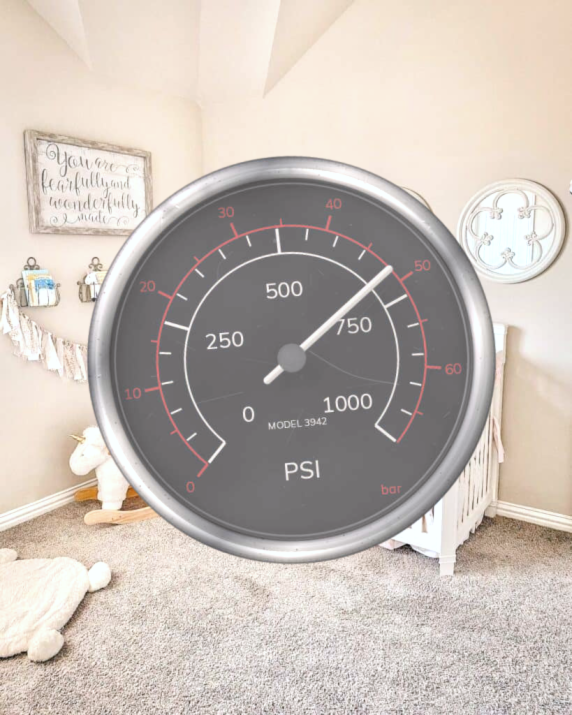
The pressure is value=700 unit=psi
